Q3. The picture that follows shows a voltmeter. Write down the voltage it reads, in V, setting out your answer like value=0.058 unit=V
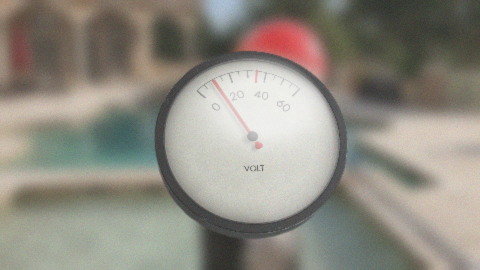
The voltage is value=10 unit=V
